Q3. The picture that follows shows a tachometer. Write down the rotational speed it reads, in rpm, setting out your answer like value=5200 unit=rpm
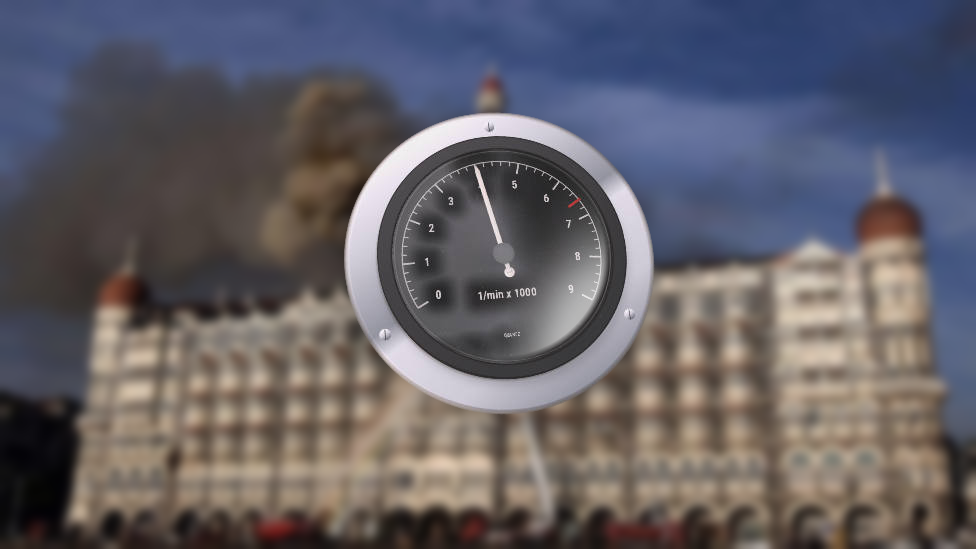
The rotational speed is value=4000 unit=rpm
